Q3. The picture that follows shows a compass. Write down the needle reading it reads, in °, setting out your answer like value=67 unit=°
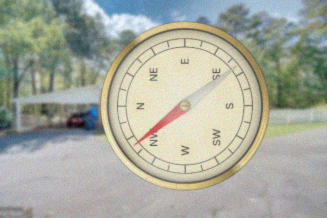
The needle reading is value=322.5 unit=°
